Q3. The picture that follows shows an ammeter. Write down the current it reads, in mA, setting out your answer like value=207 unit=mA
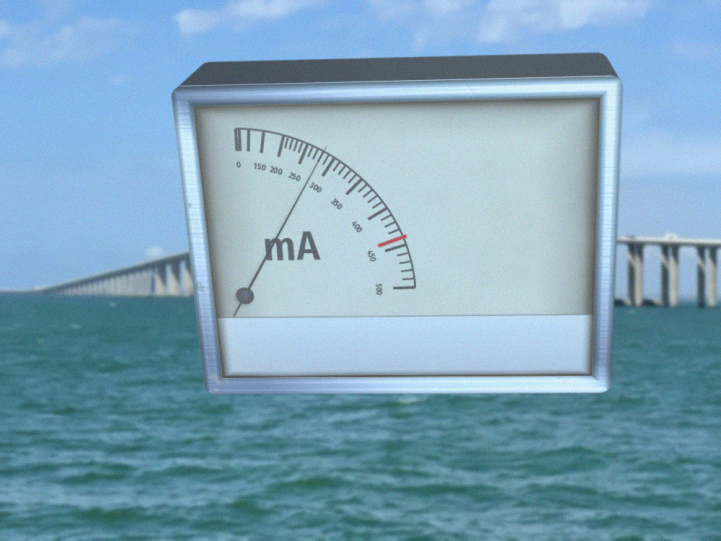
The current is value=280 unit=mA
